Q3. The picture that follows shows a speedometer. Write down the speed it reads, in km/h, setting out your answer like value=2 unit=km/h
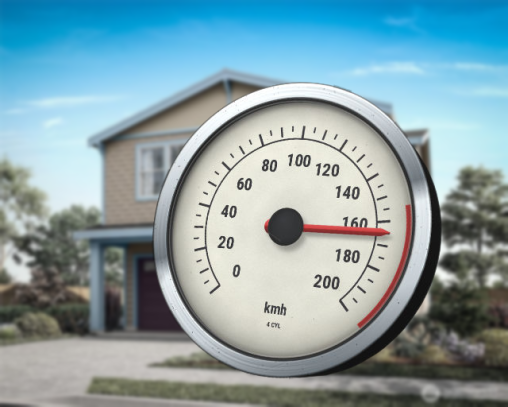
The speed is value=165 unit=km/h
